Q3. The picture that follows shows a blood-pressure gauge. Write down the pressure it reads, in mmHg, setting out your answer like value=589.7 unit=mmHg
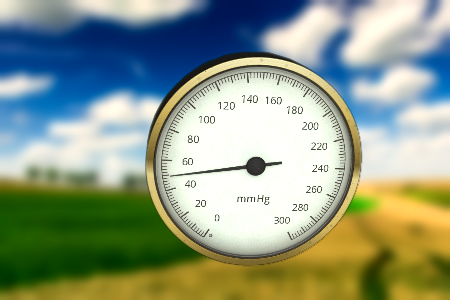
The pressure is value=50 unit=mmHg
